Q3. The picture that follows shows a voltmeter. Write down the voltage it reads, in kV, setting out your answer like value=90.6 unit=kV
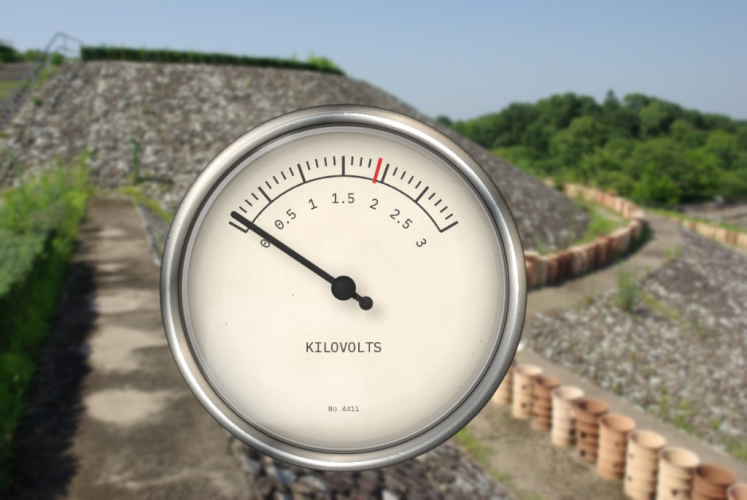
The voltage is value=0.1 unit=kV
